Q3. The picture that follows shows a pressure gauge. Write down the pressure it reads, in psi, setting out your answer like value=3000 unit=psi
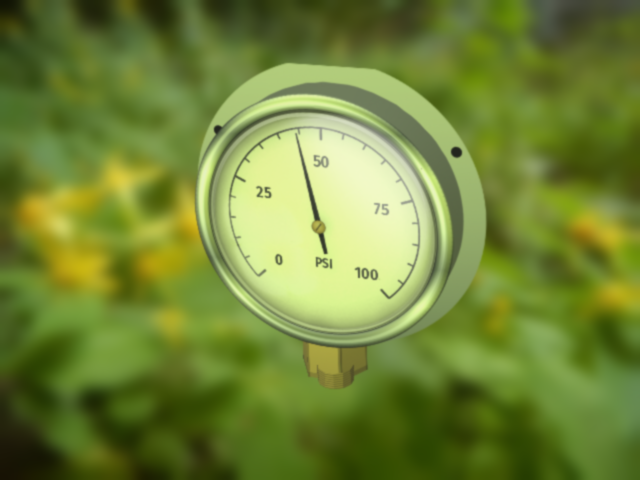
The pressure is value=45 unit=psi
